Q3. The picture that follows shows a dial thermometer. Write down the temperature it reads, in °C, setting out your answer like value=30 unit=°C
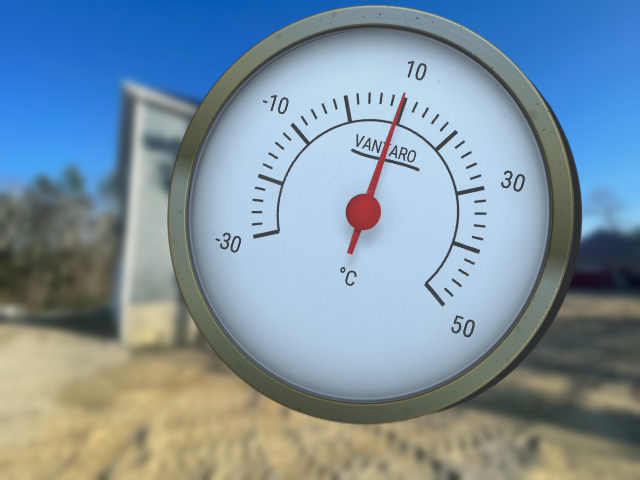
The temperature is value=10 unit=°C
